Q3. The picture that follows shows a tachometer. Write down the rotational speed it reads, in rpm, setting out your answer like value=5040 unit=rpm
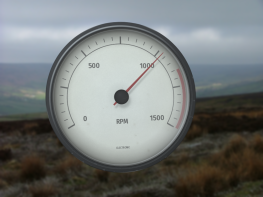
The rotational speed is value=1025 unit=rpm
